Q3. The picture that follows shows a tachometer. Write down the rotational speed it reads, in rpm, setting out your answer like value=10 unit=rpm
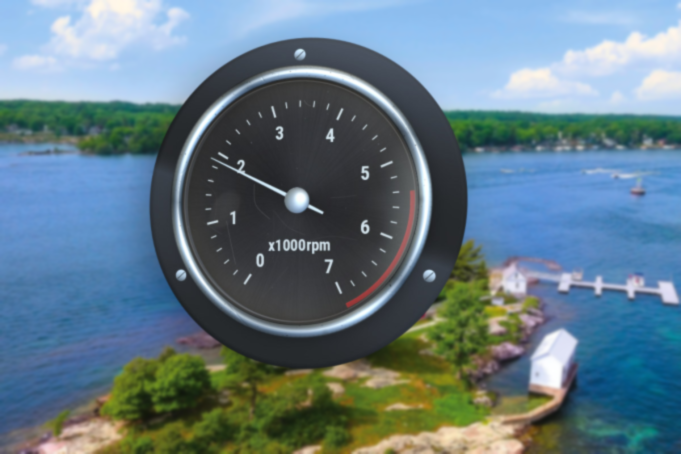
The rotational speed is value=1900 unit=rpm
